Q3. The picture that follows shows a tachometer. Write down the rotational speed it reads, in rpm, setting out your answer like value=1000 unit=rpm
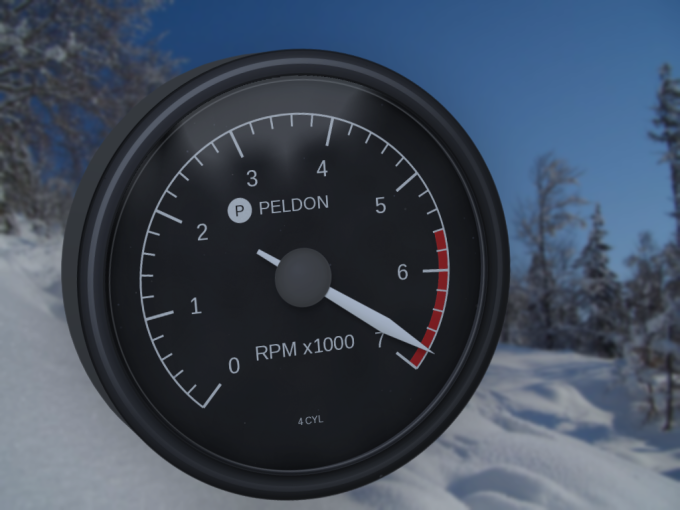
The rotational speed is value=6800 unit=rpm
